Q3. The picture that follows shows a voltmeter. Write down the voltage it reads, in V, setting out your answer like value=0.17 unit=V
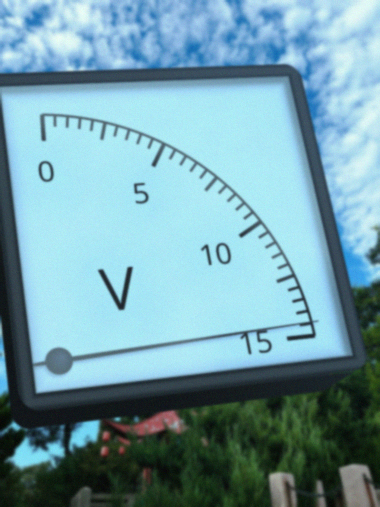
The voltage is value=14.5 unit=V
